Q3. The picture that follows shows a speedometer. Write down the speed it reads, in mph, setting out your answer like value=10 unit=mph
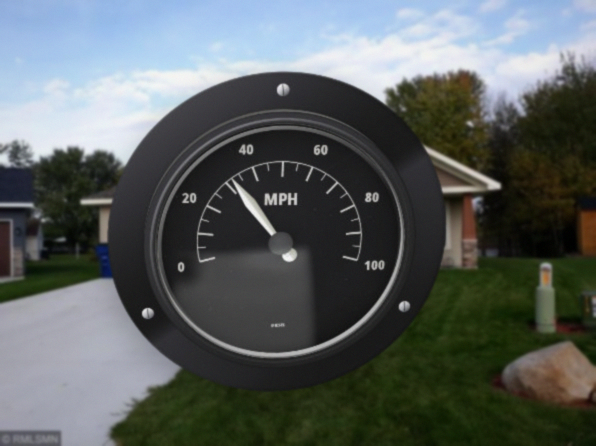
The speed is value=32.5 unit=mph
